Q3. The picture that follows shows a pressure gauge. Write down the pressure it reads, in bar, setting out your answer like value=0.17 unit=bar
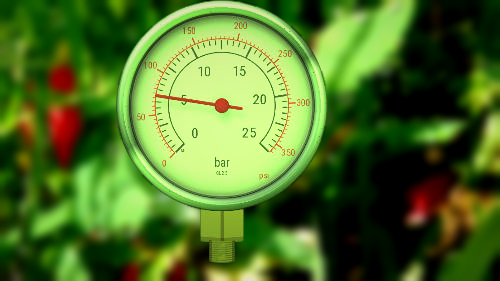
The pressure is value=5 unit=bar
